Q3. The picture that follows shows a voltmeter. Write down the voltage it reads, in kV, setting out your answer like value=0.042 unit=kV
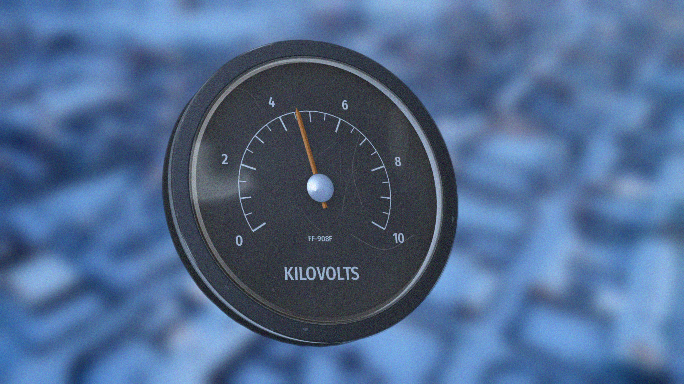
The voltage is value=4.5 unit=kV
